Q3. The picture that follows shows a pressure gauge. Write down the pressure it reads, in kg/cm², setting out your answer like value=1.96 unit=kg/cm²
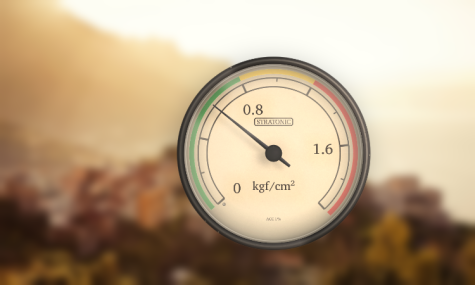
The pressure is value=0.6 unit=kg/cm²
